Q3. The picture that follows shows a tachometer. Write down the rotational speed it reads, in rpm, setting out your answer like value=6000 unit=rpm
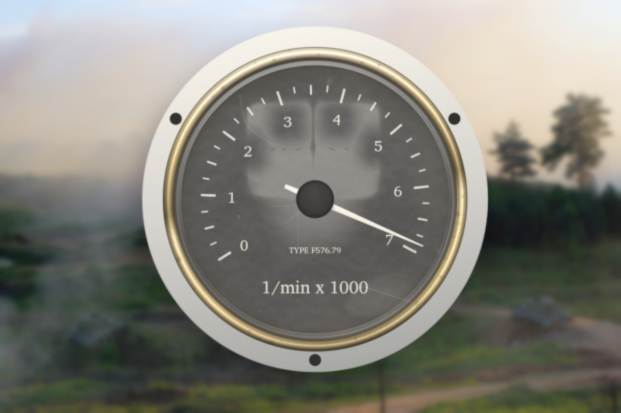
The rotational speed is value=6875 unit=rpm
